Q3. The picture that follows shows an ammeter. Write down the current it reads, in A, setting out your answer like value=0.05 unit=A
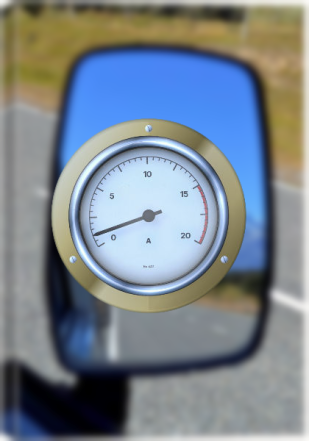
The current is value=1 unit=A
